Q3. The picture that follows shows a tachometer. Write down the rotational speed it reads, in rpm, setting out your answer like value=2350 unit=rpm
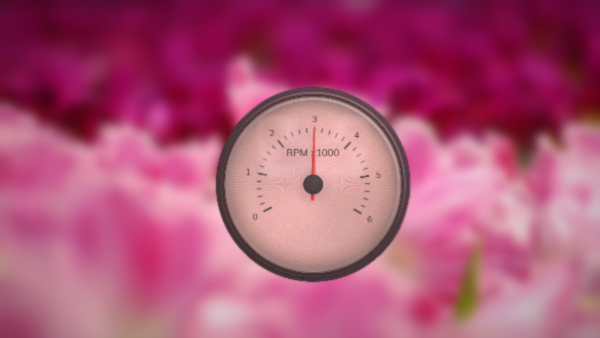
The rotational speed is value=3000 unit=rpm
